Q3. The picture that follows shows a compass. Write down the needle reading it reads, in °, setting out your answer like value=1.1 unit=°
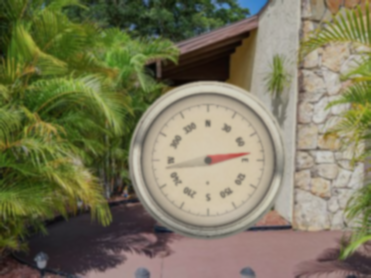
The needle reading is value=80 unit=°
